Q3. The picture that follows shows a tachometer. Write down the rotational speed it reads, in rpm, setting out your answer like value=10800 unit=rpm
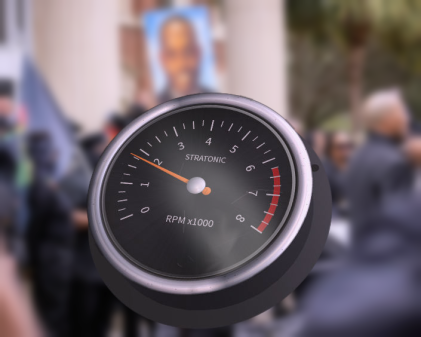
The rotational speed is value=1750 unit=rpm
